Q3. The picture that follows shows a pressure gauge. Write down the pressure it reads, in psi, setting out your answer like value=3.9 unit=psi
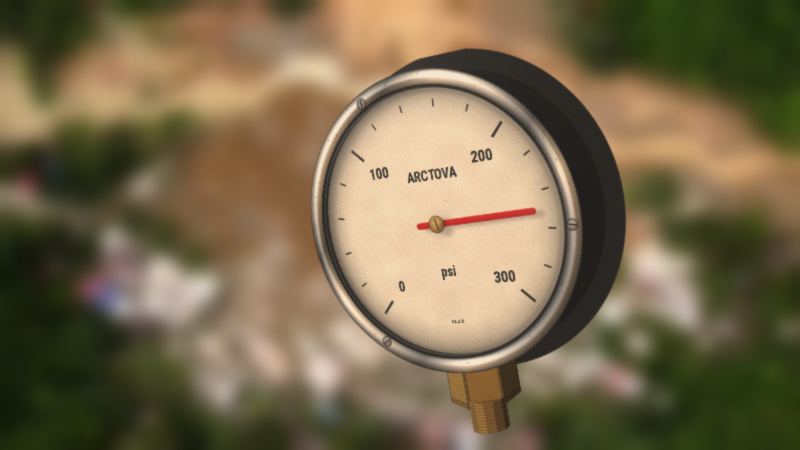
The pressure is value=250 unit=psi
